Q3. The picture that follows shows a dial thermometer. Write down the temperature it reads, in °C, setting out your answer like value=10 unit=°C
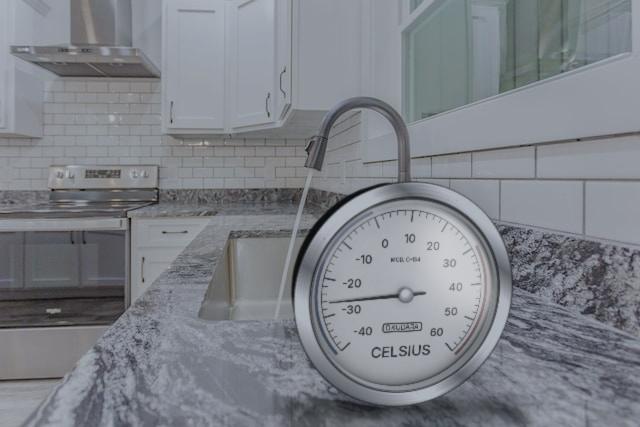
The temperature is value=-26 unit=°C
